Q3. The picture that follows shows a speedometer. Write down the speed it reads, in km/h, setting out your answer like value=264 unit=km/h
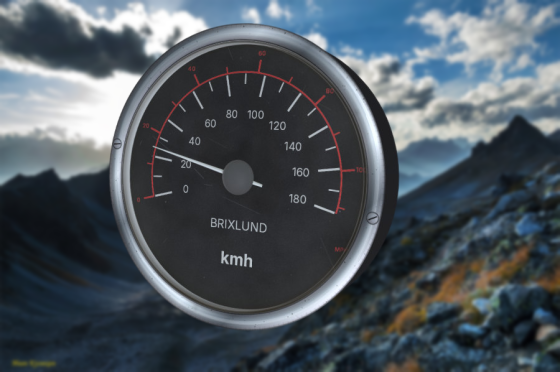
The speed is value=25 unit=km/h
